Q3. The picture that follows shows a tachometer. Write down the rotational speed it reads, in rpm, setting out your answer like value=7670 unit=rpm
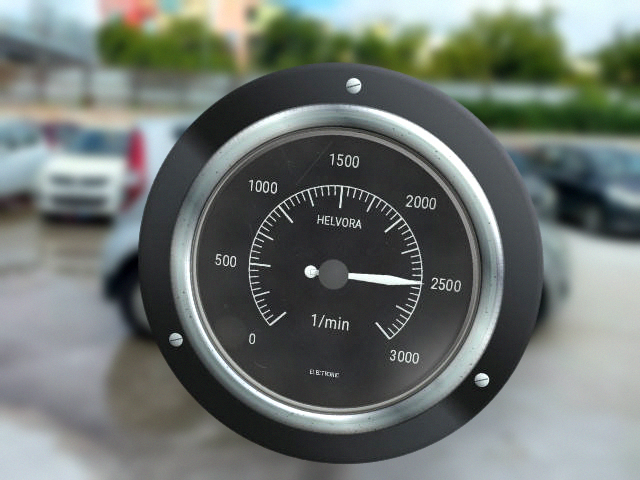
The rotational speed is value=2500 unit=rpm
